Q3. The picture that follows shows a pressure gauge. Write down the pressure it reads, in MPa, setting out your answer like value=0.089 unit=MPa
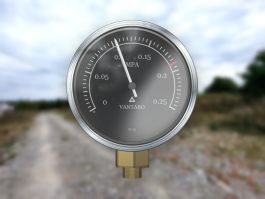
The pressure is value=0.105 unit=MPa
